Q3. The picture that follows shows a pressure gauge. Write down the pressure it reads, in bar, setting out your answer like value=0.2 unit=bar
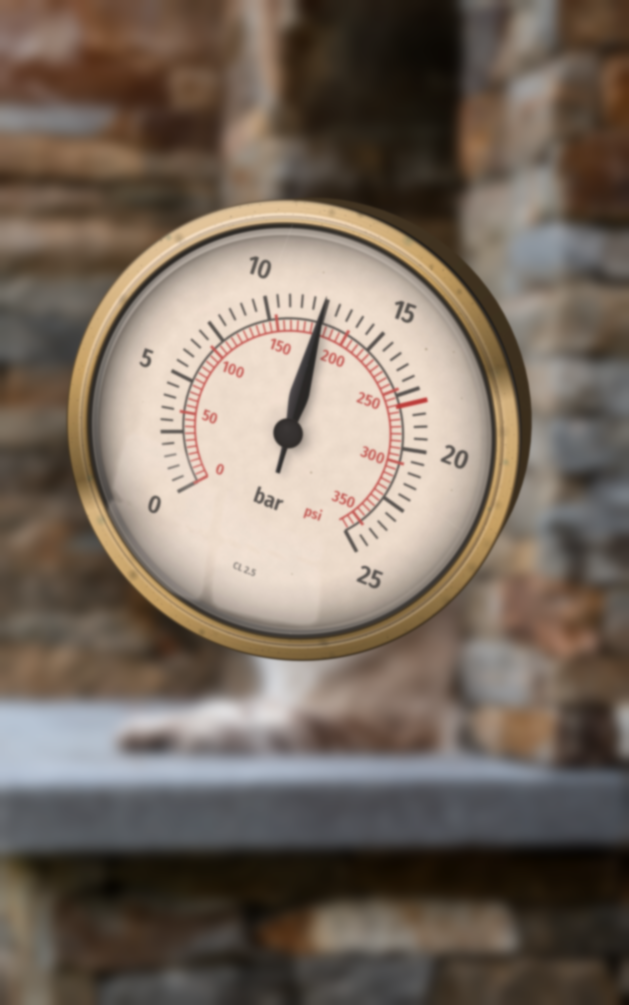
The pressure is value=12.5 unit=bar
